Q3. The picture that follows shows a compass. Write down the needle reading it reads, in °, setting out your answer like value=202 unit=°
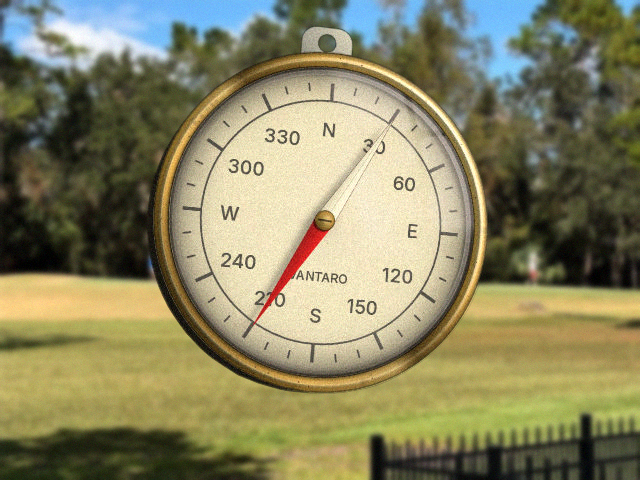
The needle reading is value=210 unit=°
